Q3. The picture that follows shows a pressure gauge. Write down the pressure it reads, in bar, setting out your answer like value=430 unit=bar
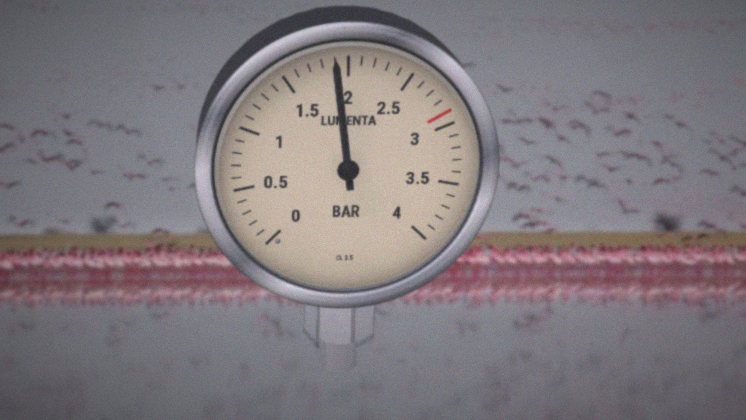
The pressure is value=1.9 unit=bar
